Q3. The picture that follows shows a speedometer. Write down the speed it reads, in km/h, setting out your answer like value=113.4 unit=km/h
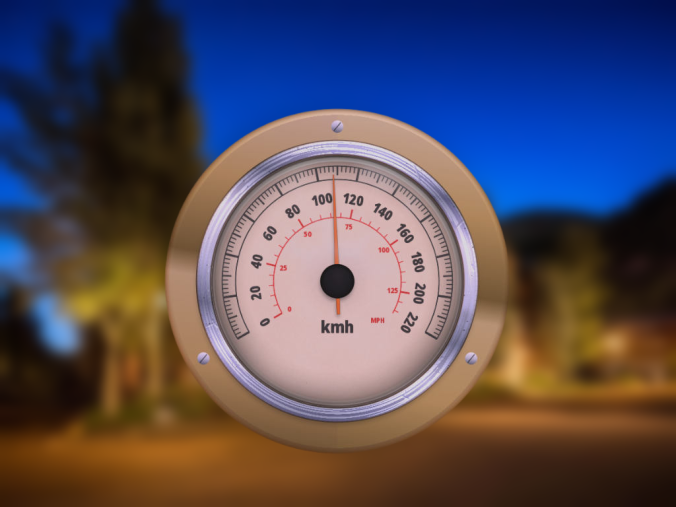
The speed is value=108 unit=km/h
